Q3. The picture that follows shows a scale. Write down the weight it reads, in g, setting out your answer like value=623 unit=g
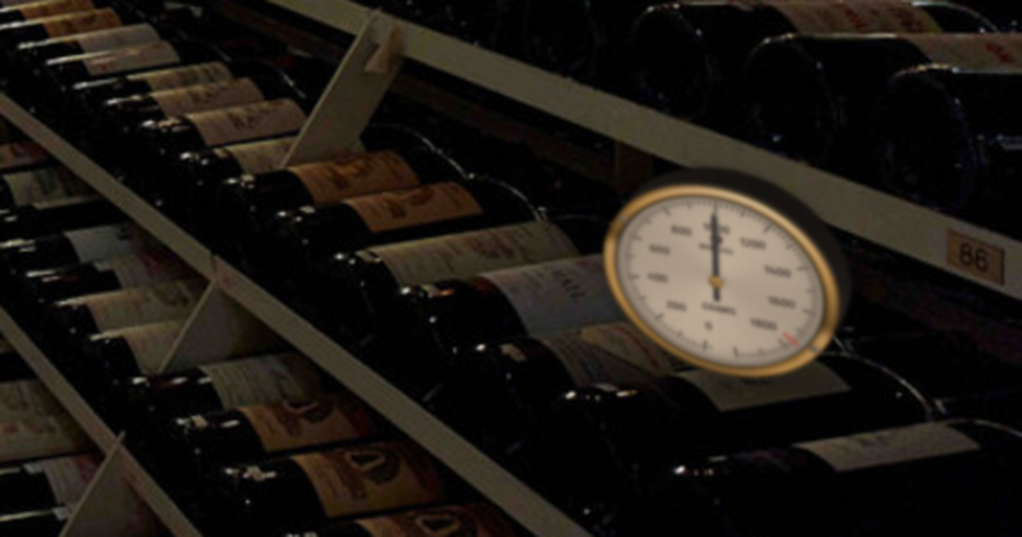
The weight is value=1000 unit=g
